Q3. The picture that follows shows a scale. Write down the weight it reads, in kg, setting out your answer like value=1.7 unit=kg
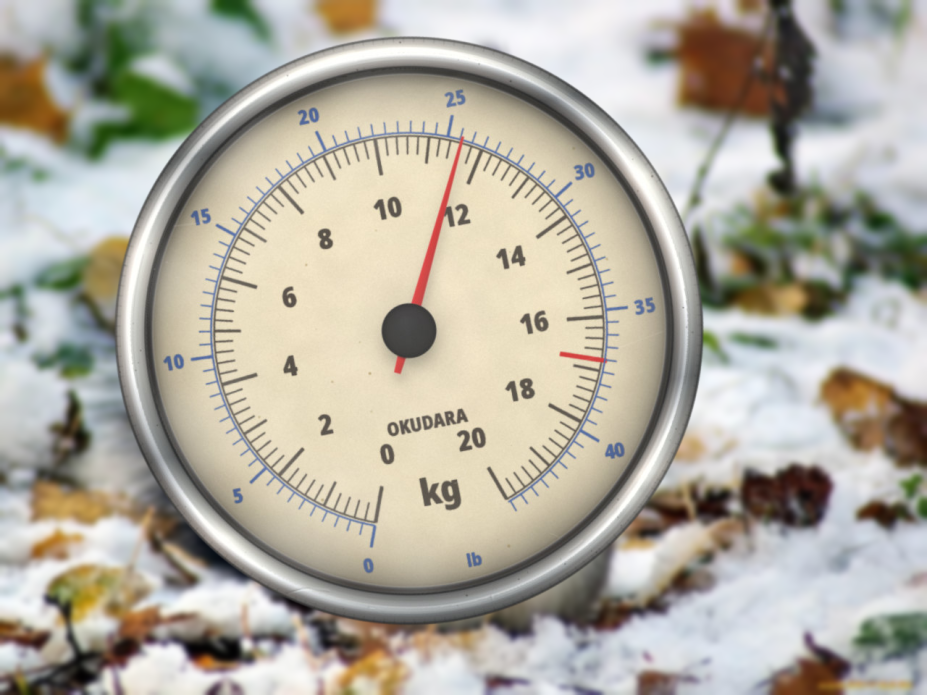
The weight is value=11.6 unit=kg
